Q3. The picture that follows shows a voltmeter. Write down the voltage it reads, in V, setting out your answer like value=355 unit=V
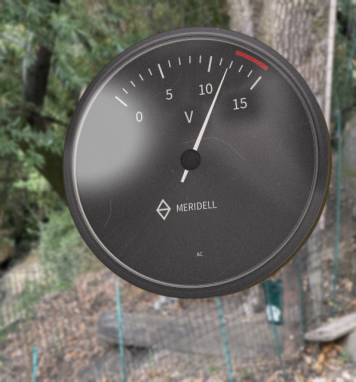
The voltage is value=12 unit=V
